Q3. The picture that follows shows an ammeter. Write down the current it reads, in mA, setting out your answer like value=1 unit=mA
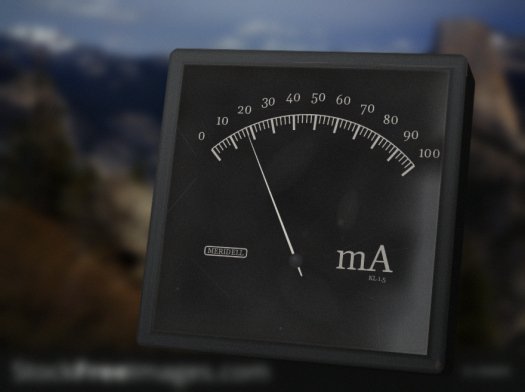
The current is value=18 unit=mA
